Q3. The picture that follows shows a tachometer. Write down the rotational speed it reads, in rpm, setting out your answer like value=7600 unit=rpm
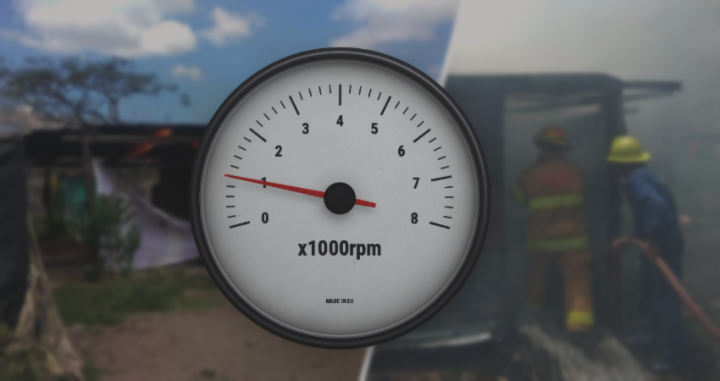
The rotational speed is value=1000 unit=rpm
